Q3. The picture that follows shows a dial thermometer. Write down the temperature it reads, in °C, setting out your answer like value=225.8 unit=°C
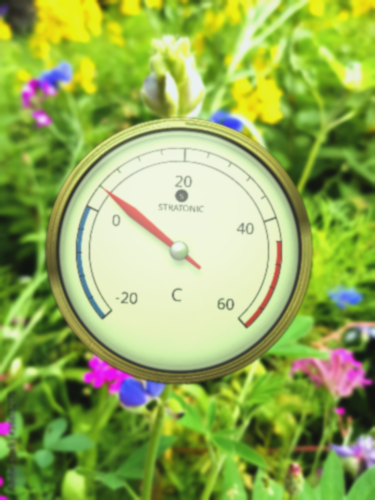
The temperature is value=4 unit=°C
